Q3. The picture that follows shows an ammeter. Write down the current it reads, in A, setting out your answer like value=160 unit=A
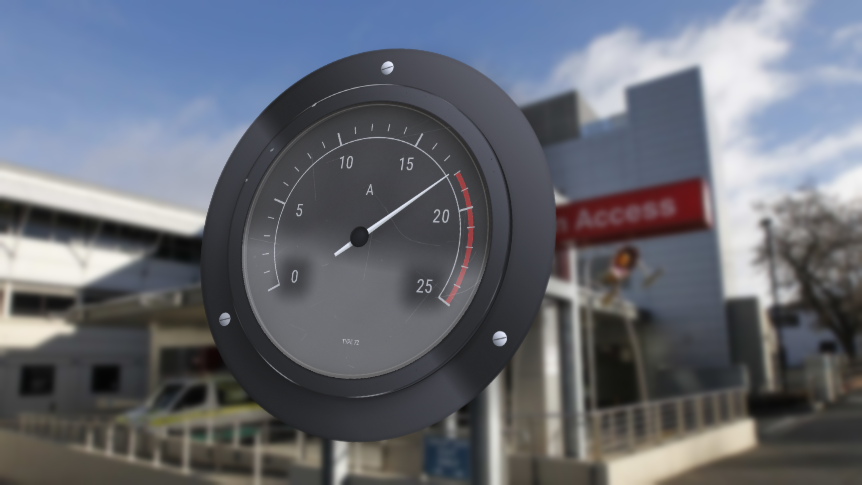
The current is value=18 unit=A
